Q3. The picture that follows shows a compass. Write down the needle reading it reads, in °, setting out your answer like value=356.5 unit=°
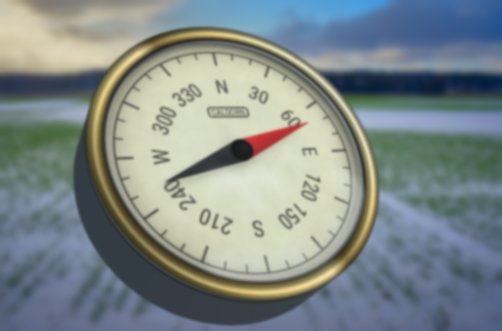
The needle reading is value=70 unit=°
